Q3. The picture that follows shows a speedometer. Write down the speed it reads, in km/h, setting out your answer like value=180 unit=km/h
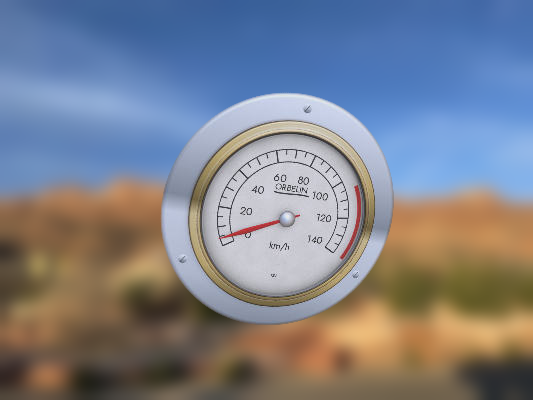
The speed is value=5 unit=km/h
